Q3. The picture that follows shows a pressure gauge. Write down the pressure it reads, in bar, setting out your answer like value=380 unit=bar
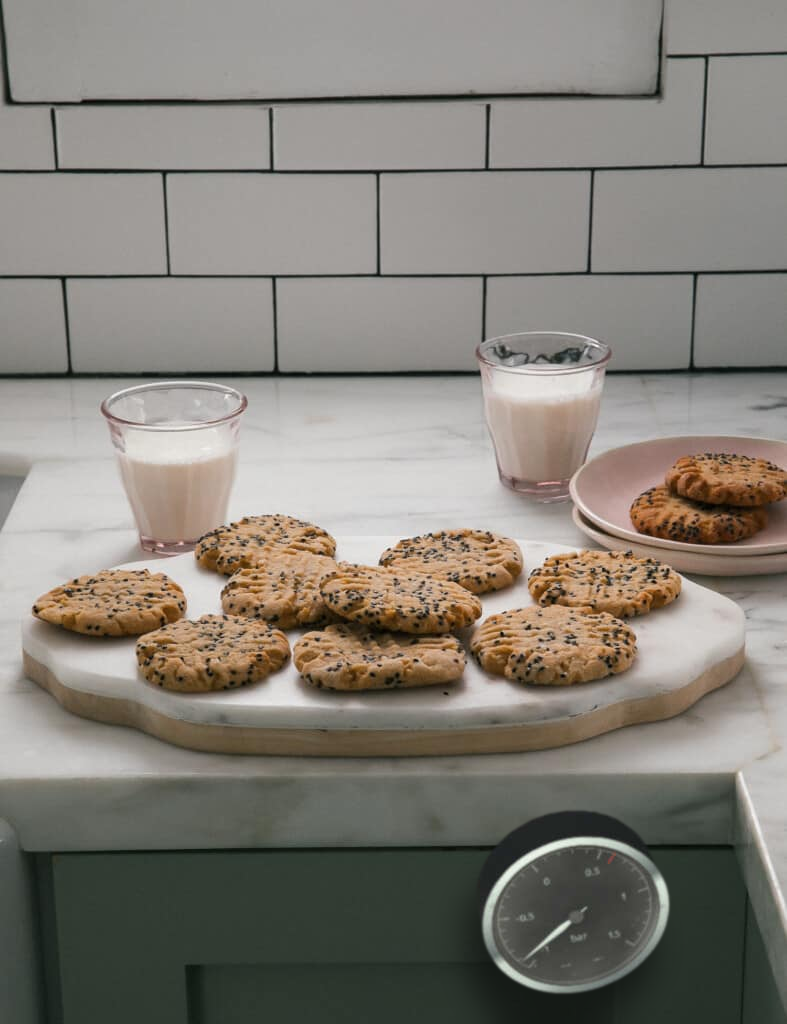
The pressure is value=-0.9 unit=bar
